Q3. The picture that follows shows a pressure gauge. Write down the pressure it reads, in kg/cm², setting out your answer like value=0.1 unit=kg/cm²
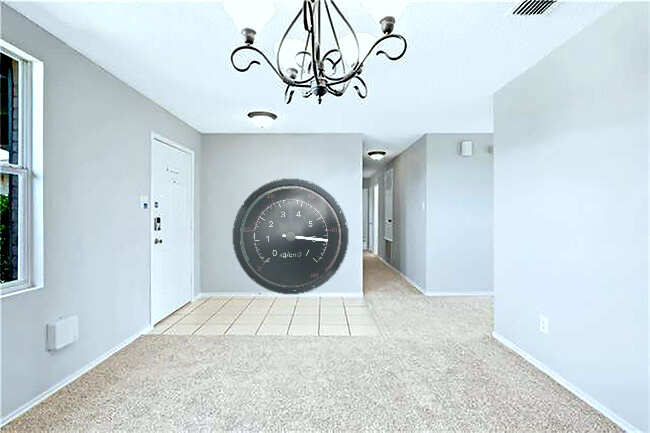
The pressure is value=6 unit=kg/cm²
